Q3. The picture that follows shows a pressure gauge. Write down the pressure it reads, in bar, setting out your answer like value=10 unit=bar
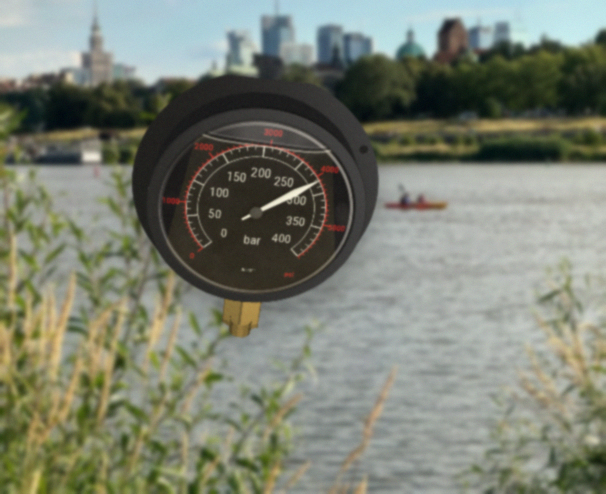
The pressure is value=280 unit=bar
